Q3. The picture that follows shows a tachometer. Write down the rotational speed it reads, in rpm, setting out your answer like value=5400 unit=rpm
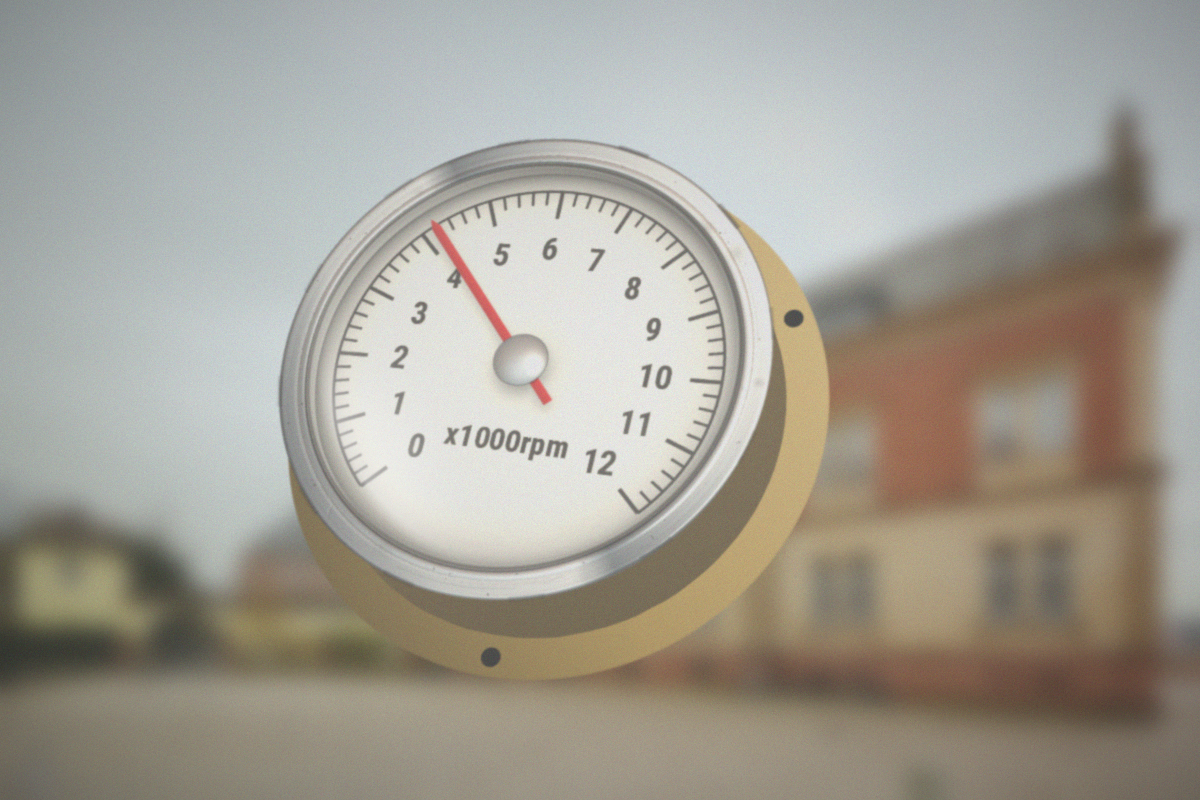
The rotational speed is value=4200 unit=rpm
